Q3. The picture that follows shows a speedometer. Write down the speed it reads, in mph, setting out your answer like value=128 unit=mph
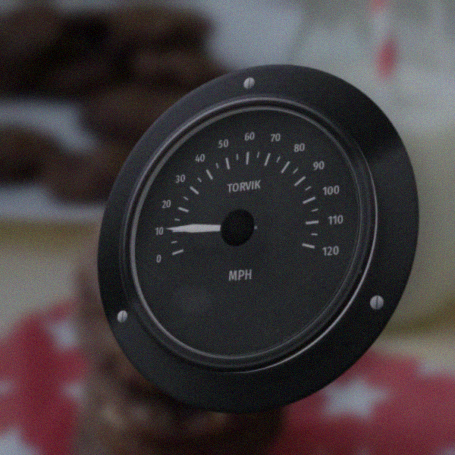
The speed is value=10 unit=mph
